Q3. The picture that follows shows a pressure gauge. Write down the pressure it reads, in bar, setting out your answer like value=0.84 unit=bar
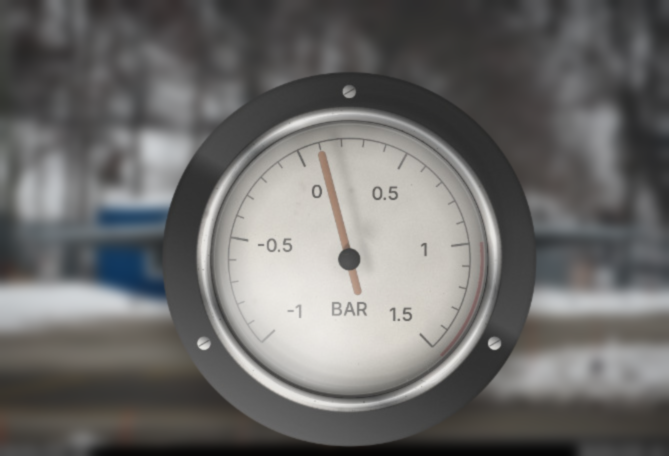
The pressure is value=0.1 unit=bar
